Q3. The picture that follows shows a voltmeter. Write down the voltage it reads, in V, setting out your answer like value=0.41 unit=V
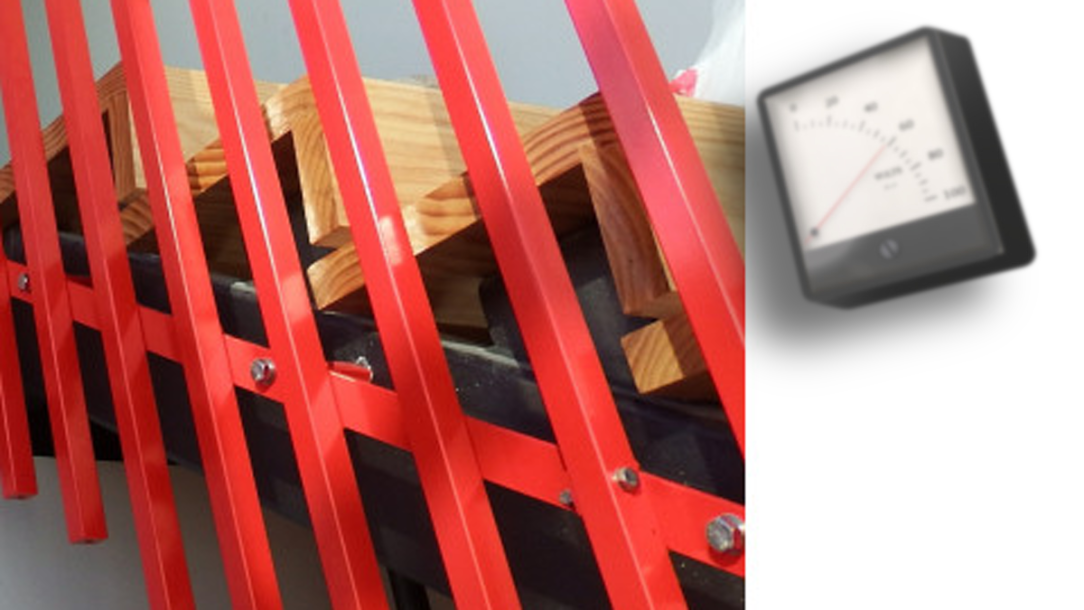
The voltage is value=60 unit=V
